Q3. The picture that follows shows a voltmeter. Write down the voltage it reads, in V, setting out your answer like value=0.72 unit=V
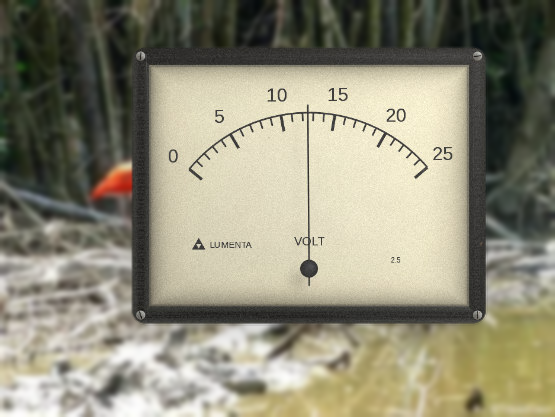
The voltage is value=12.5 unit=V
